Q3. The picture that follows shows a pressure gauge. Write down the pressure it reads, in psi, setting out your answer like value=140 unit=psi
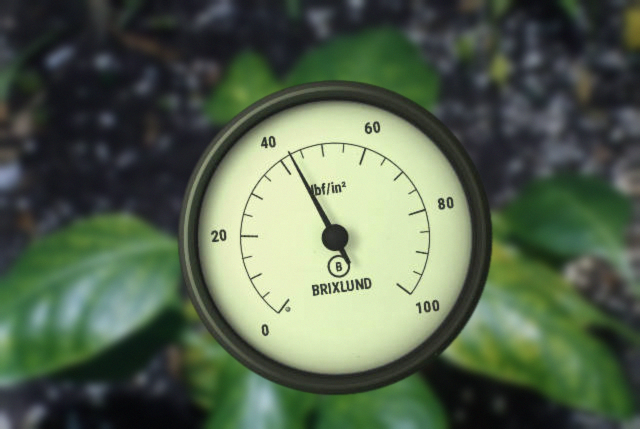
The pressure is value=42.5 unit=psi
